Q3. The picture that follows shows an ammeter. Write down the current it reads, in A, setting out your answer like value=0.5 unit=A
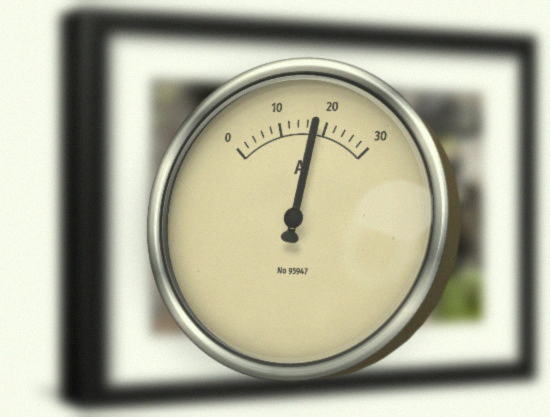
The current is value=18 unit=A
